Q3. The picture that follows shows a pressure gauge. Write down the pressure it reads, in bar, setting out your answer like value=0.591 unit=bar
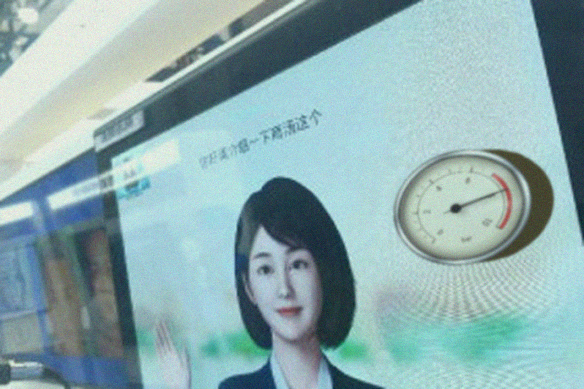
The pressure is value=8 unit=bar
